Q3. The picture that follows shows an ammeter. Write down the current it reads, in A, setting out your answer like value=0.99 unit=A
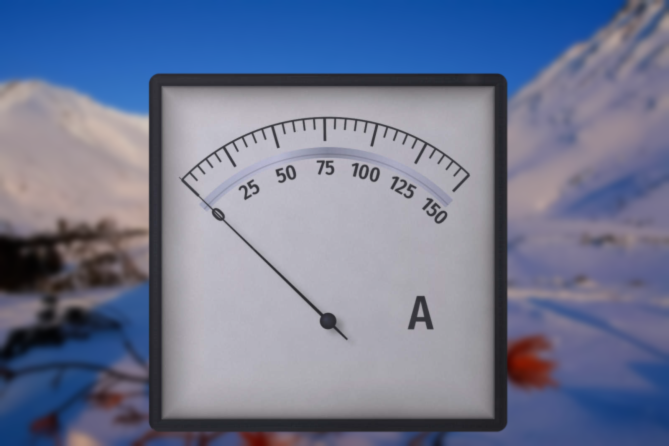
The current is value=0 unit=A
